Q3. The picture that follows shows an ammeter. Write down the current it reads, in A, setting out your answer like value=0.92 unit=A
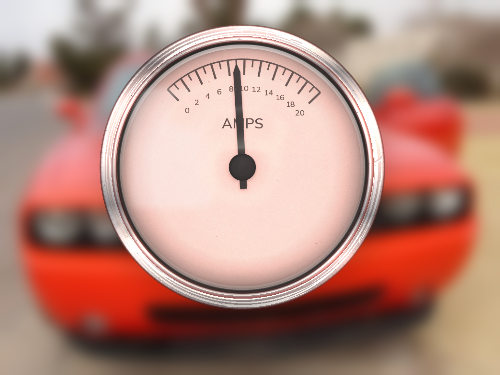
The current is value=9 unit=A
